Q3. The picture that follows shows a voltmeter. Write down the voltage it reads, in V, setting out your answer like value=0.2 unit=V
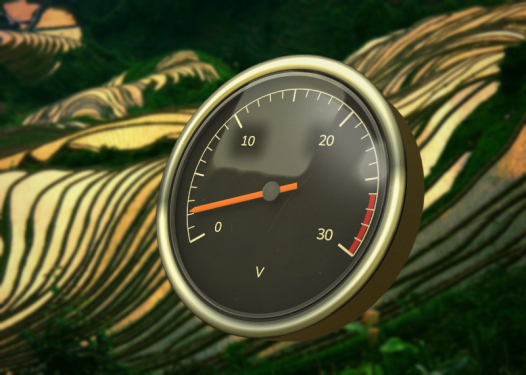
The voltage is value=2 unit=V
